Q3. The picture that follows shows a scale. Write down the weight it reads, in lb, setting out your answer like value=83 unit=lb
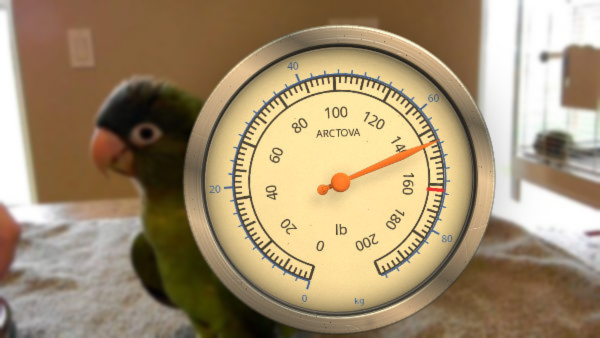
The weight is value=144 unit=lb
